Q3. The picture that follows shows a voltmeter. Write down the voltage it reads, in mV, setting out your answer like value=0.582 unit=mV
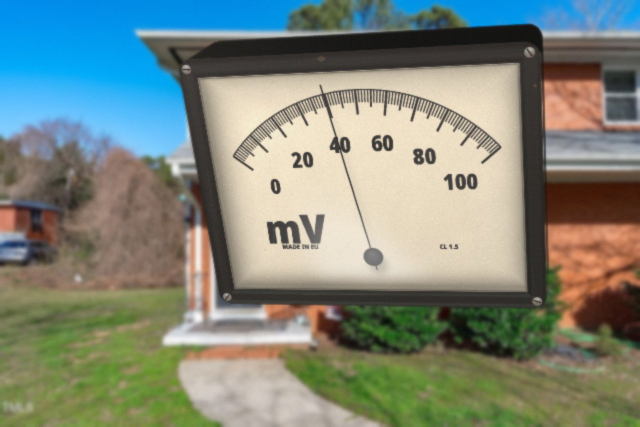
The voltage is value=40 unit=mV
